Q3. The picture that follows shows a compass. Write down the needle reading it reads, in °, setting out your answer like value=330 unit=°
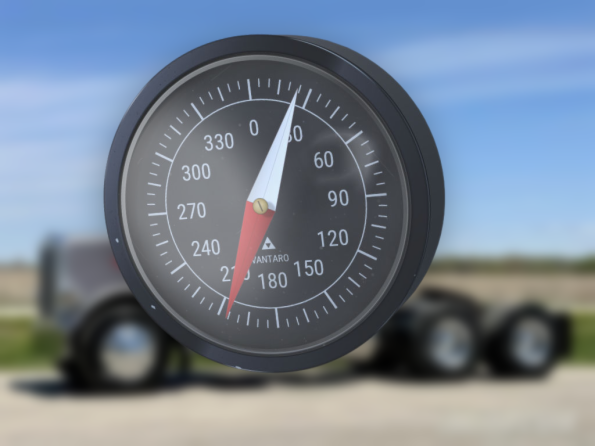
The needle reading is value=205 unit=°
